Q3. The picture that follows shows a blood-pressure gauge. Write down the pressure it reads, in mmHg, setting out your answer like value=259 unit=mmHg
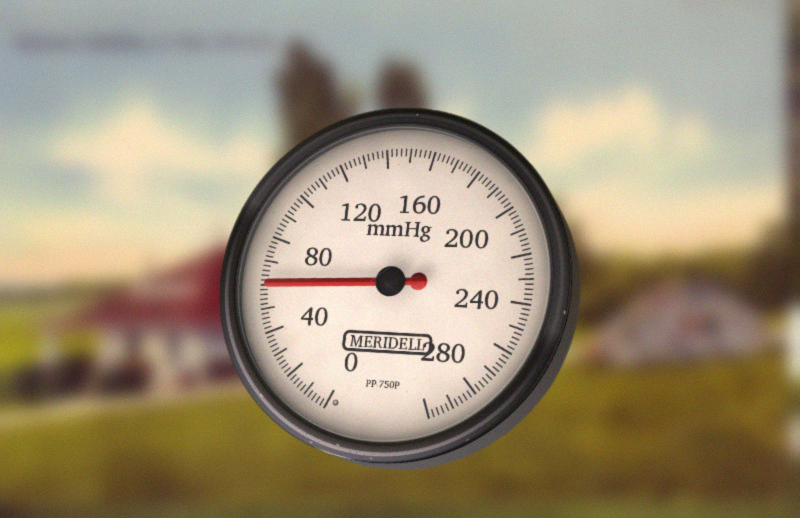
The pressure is value=60 unit=mmHg
